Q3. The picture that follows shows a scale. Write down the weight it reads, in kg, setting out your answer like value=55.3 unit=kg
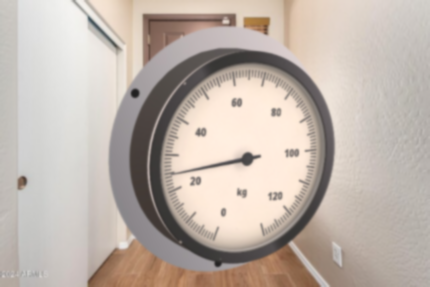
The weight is value=25 unit=kg
